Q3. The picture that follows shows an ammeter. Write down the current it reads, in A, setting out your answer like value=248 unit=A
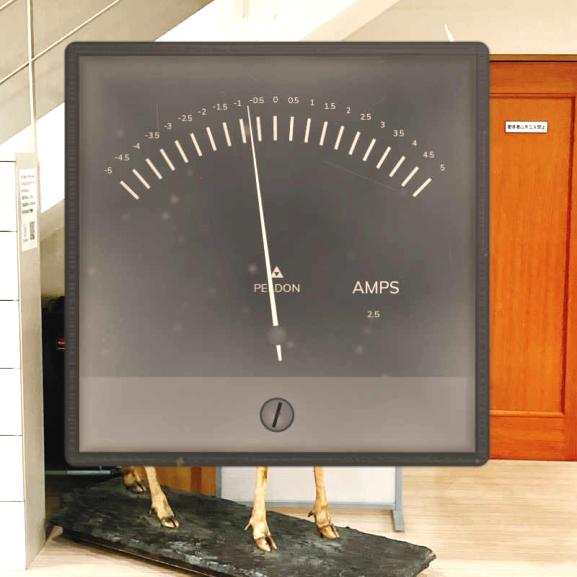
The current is value=-0.75 unit=A
